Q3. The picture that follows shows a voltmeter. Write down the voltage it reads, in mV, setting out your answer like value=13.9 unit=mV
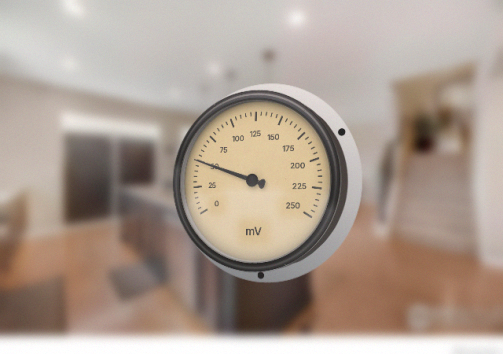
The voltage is value=50 unit=mV
